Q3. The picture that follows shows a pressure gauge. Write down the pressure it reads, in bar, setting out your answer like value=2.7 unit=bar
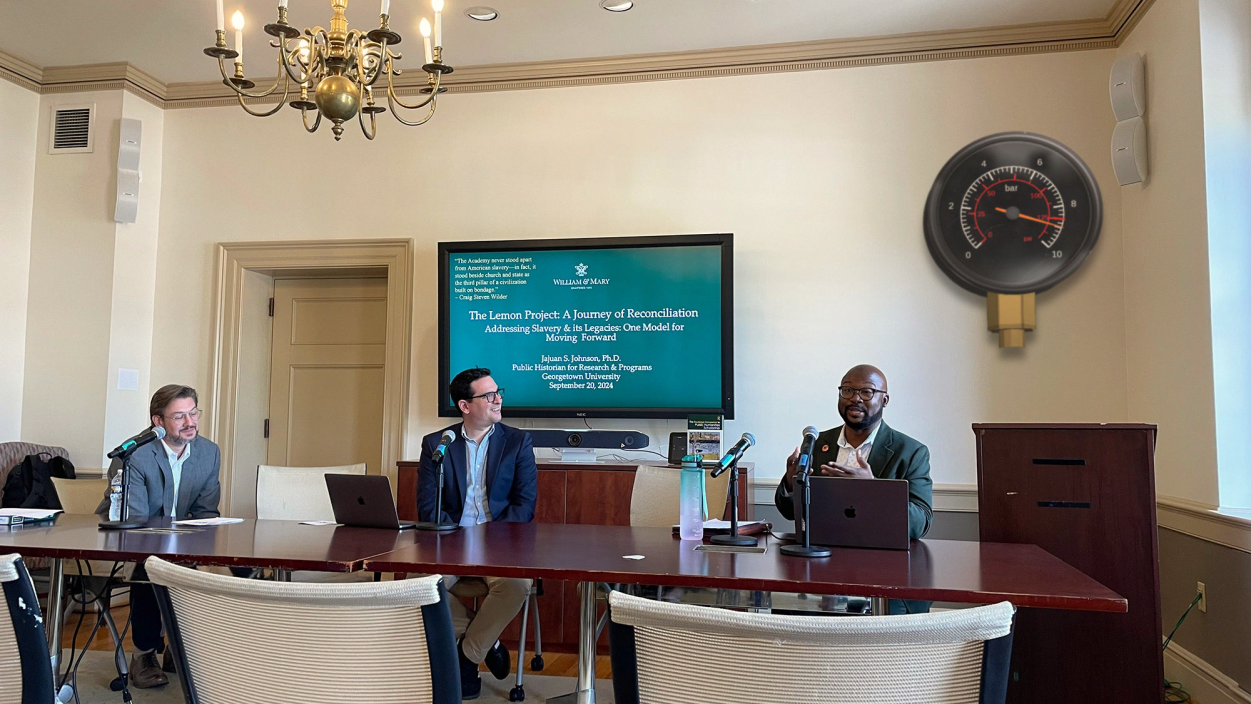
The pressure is value=9 unit=bar
